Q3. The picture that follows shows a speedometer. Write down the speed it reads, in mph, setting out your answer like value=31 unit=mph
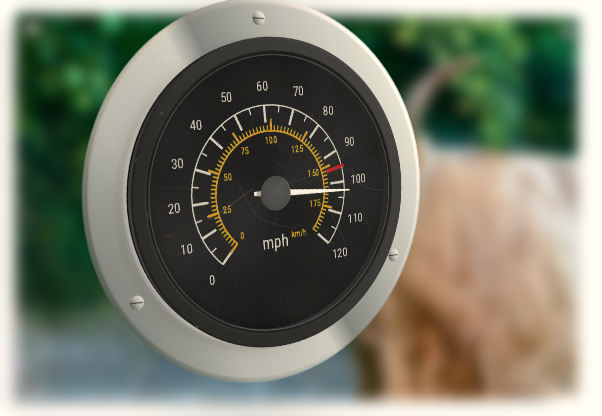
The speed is value=102.5 unit=mph
